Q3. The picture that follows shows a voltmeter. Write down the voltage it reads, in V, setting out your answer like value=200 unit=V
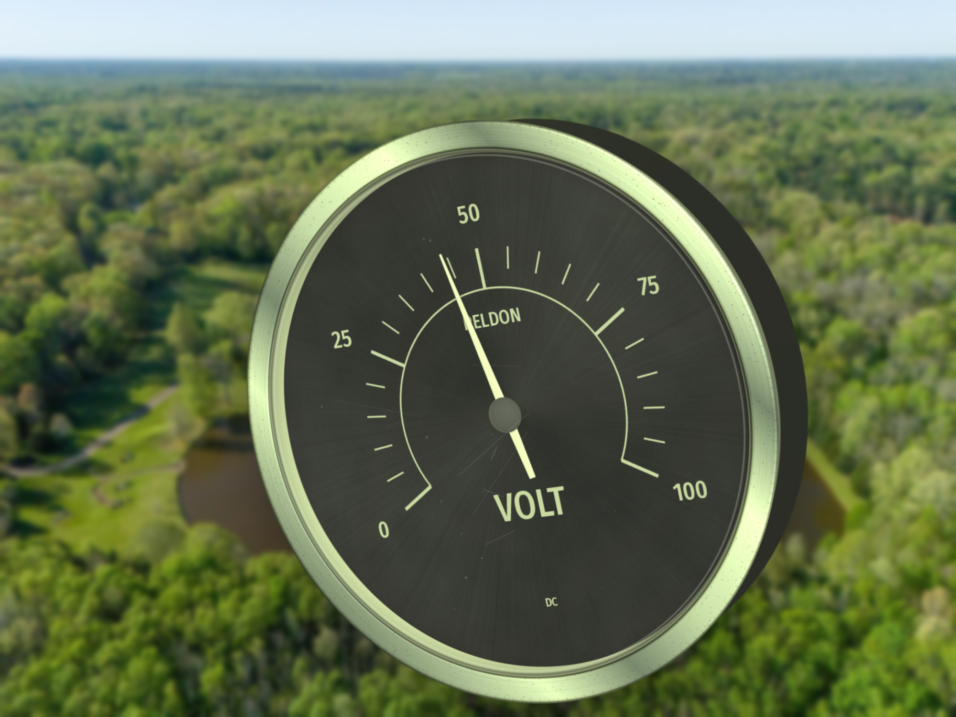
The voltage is value=45 unit=V
